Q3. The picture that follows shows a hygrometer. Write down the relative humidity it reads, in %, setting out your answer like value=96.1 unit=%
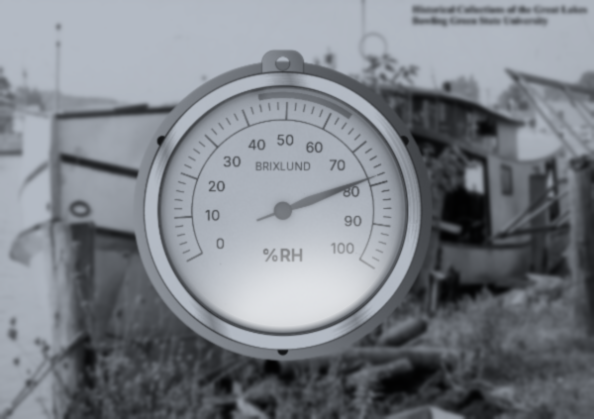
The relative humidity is value=78 unit=%
